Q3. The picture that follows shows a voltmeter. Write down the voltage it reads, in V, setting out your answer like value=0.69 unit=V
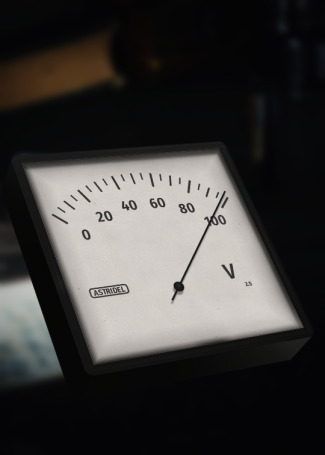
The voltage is value=97.5 unit=V
